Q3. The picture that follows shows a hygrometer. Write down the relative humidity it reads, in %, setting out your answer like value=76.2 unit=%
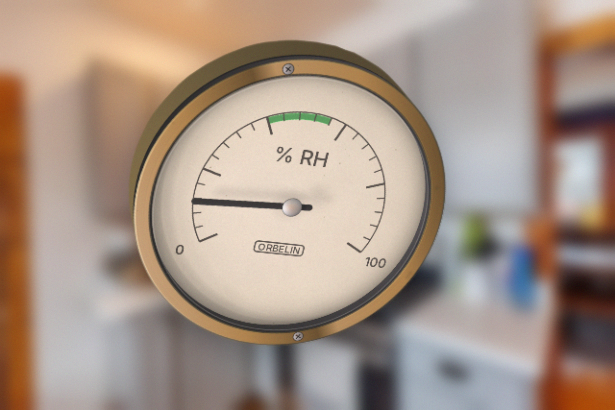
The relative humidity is value=12 unit=%
